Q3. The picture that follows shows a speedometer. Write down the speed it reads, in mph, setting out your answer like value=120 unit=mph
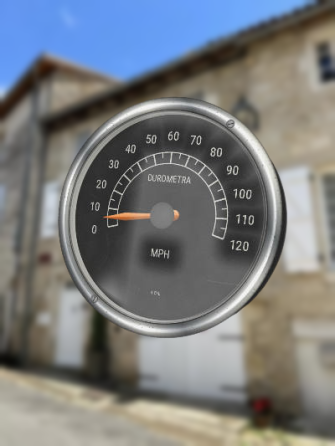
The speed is value=5 unit=mph
